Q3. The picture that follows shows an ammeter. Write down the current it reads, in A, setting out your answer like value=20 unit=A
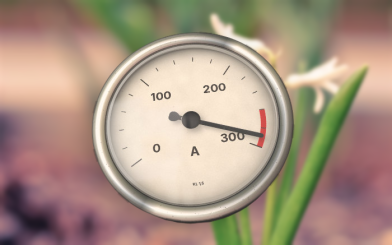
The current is value=290 unit=A
